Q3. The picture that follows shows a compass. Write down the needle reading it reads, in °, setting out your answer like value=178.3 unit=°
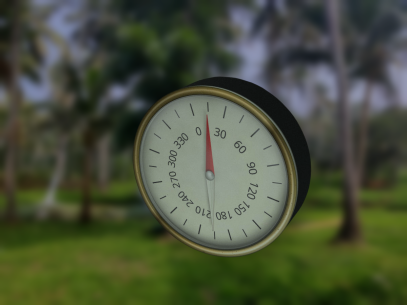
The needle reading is value=15 unit=°
